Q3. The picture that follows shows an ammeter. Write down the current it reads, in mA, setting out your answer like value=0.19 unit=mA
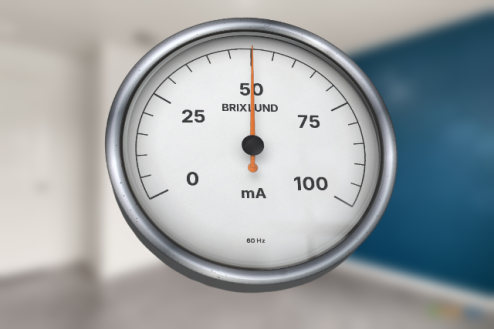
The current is value=50 unit=mA
